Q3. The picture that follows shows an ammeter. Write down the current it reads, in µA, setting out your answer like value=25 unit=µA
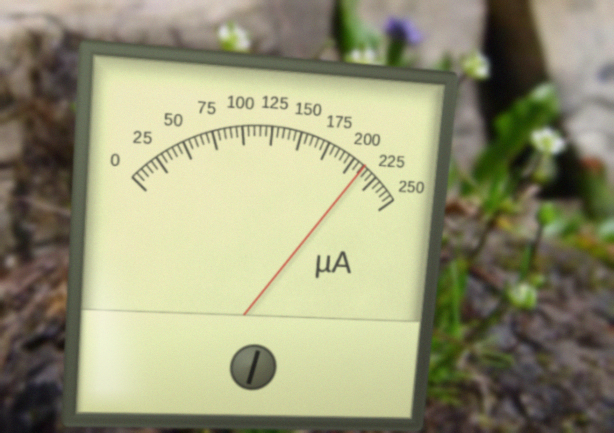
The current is value=210 unit=µA
